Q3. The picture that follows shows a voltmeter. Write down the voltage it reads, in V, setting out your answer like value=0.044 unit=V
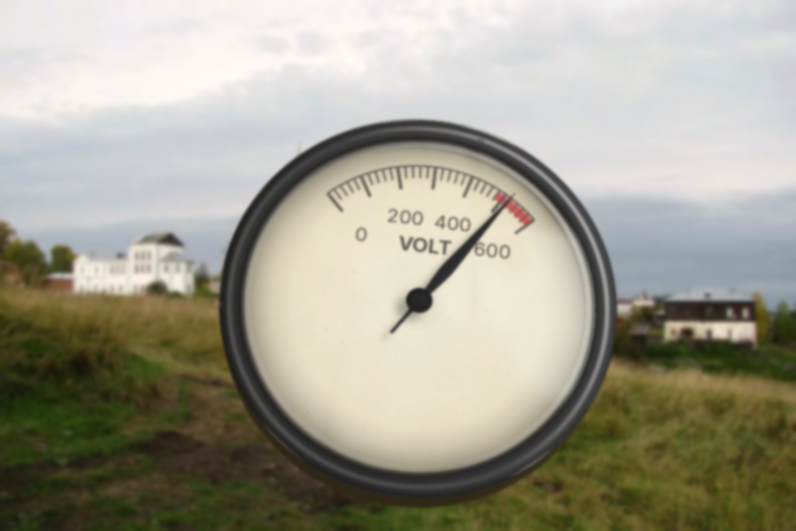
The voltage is value=520 unit=V
